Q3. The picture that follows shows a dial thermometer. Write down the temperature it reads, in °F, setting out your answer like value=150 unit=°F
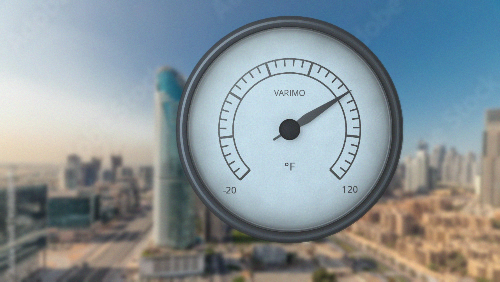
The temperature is value=80 unit=°F
